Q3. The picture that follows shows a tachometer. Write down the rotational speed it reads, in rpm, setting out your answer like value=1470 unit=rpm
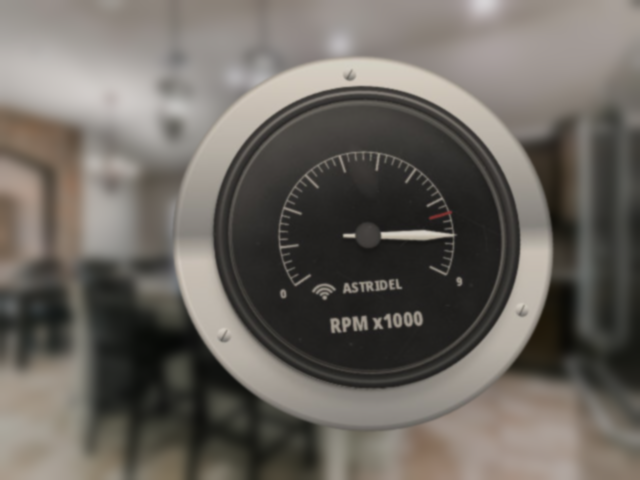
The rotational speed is value=8000 unit=rpm
